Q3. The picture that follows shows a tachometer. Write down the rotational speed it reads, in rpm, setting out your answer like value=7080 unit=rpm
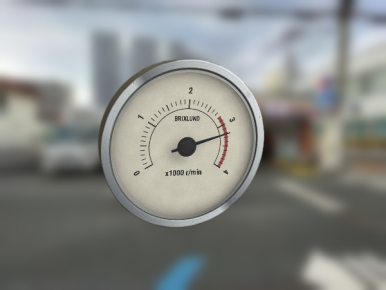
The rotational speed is value=3200 unit=rpm
